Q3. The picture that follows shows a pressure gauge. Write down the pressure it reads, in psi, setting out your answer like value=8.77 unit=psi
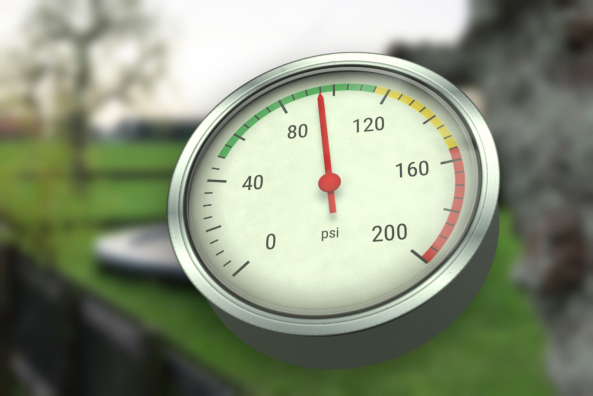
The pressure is value=95 unit=psi
